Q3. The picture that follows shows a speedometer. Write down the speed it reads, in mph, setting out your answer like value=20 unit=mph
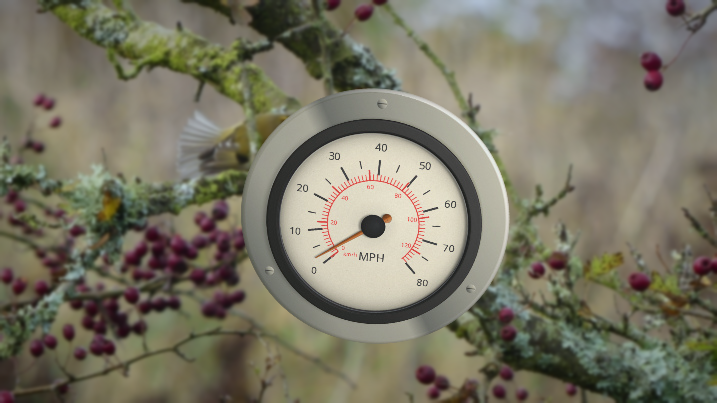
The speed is value=2.5 unit=mph
